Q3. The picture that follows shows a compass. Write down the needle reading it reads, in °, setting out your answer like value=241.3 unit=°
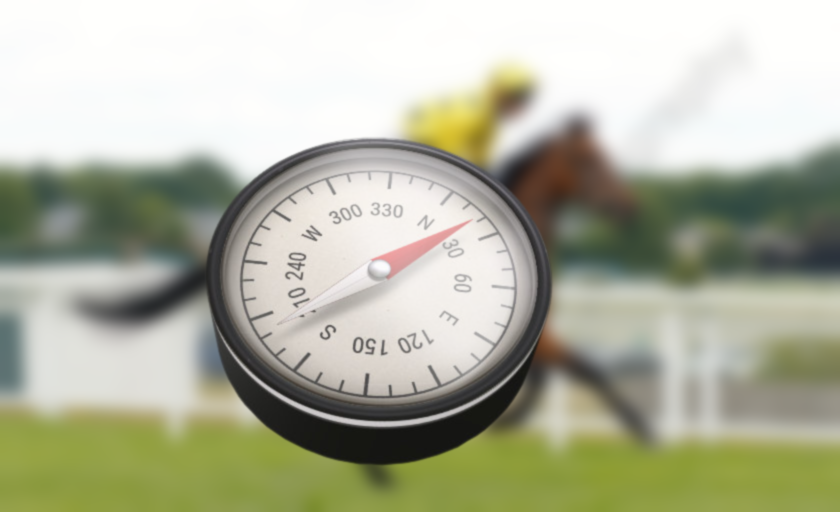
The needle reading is value=20 unit=°
